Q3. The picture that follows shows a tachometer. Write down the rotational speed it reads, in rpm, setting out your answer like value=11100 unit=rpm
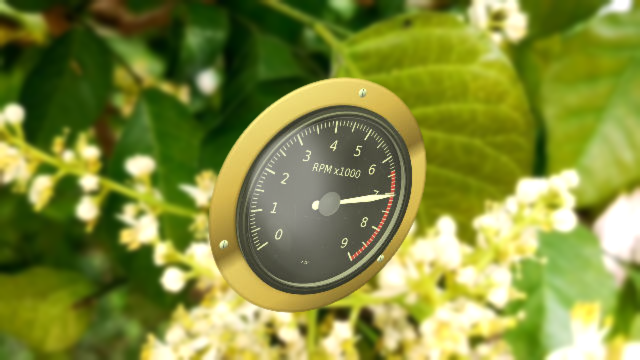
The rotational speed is value=7000 unit=rpm
